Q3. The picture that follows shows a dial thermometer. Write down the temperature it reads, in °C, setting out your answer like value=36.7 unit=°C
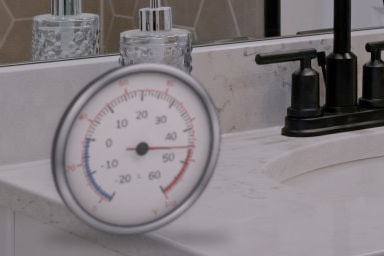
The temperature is value=45 unit=°C
